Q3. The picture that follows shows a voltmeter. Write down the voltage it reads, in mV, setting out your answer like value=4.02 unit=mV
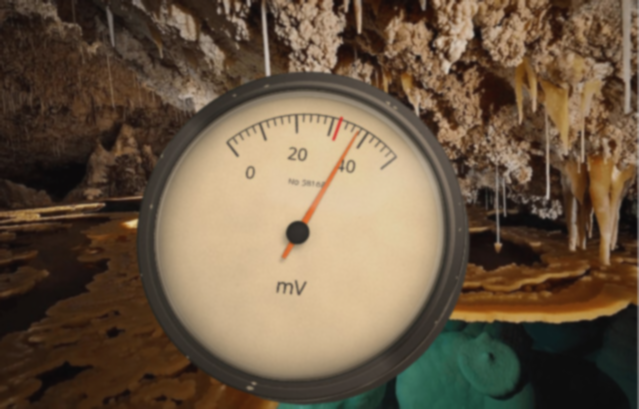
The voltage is value=38 unit=mV
